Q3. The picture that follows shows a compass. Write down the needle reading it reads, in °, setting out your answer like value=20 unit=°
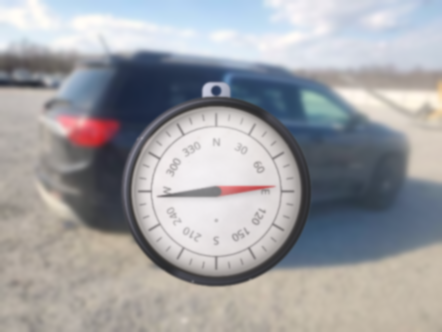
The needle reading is value=85 unit=°
